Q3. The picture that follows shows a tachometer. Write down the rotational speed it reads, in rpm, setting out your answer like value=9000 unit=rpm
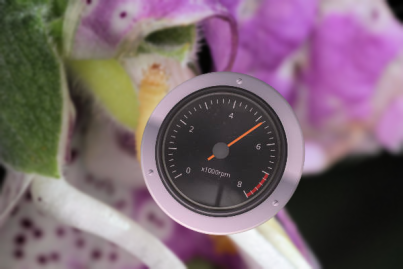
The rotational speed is value=5200 unit=rpm
